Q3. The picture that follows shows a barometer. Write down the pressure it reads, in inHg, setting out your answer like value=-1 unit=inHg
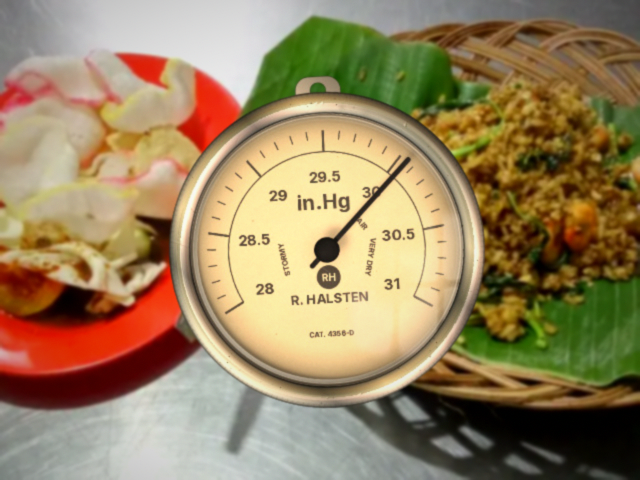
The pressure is value=30.05 unit=inHg
